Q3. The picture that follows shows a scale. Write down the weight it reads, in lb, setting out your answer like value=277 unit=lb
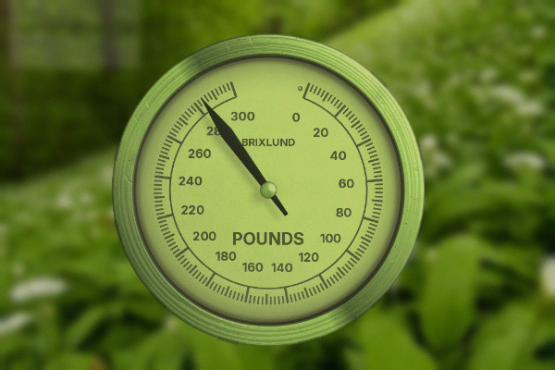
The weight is value=284 unit=lb
